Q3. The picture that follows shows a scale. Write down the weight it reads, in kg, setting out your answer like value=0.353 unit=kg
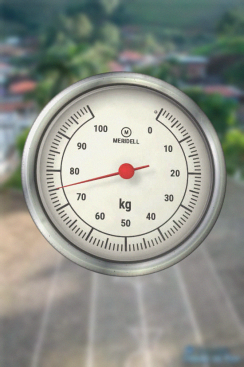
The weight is value=75 unit=kg
